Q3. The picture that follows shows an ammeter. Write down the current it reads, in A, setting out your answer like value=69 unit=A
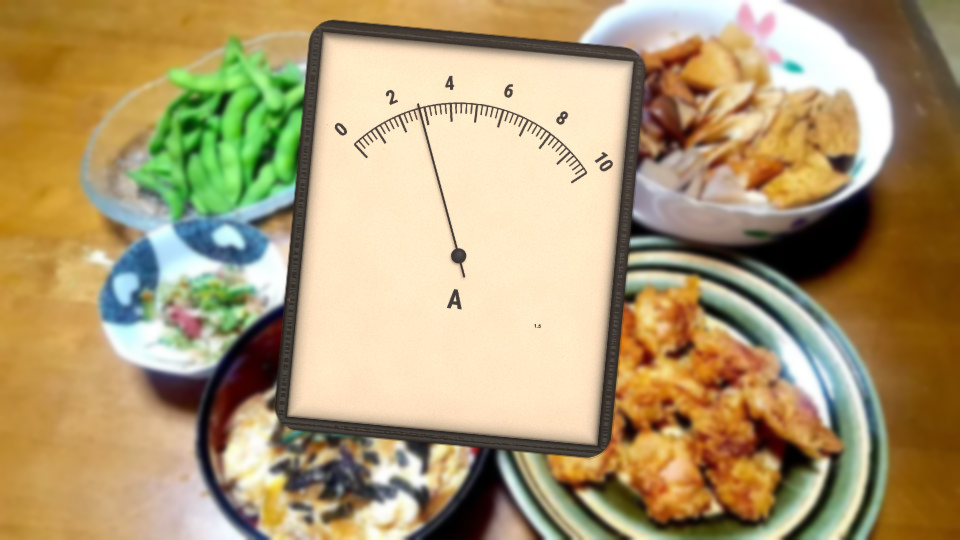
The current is value=2.8 unit=A
